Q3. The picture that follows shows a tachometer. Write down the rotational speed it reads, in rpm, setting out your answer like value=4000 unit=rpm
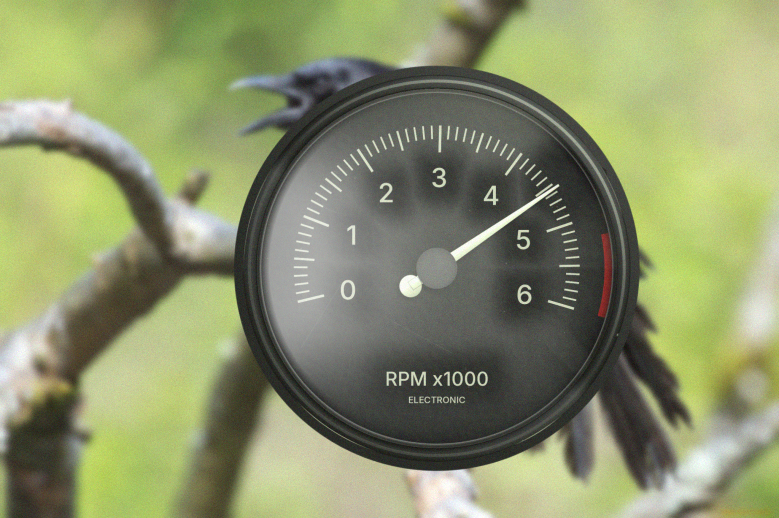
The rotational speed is value=4550 unit=rpm
